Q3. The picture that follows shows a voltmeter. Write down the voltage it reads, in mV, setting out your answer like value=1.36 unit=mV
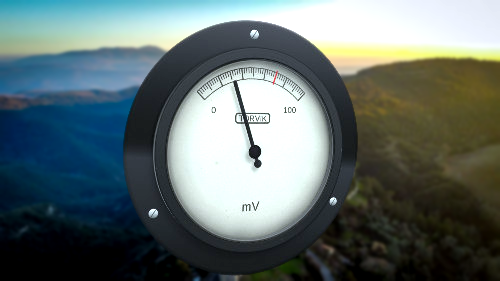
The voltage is value=30 unit=mV
